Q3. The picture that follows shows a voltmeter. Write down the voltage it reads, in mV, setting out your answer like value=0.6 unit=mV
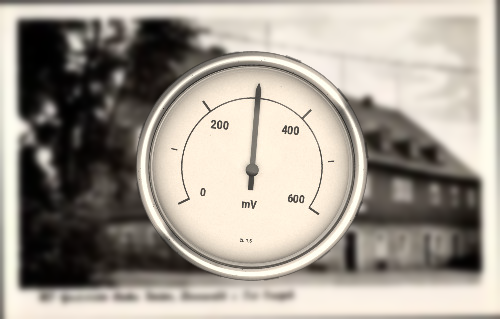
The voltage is value=300 unit=mV
